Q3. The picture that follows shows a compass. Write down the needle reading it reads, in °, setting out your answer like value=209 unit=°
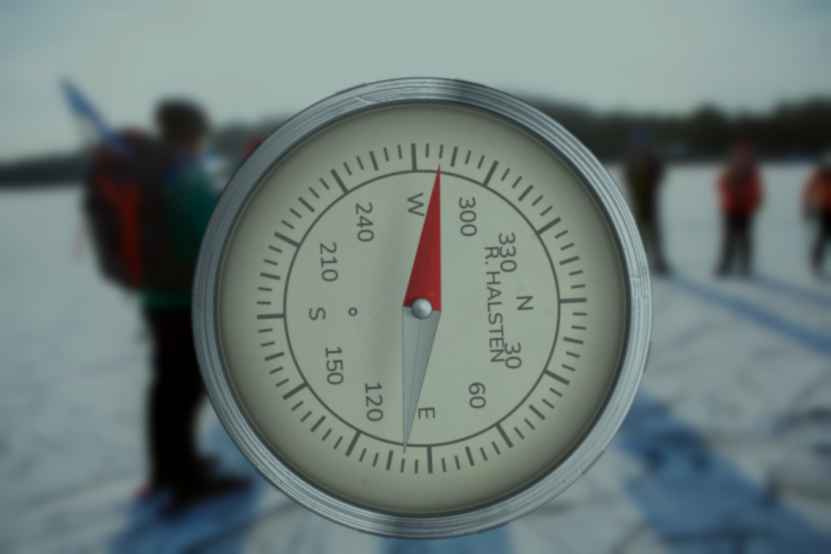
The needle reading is value=280 unit=°
